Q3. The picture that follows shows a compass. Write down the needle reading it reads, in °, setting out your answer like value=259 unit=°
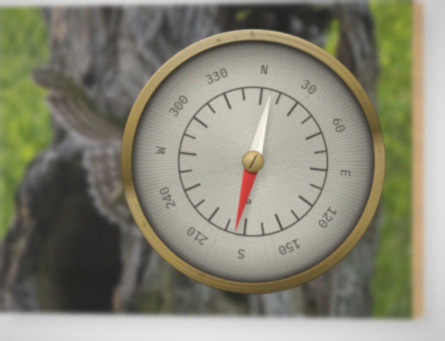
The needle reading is value=187.5 unit=°
